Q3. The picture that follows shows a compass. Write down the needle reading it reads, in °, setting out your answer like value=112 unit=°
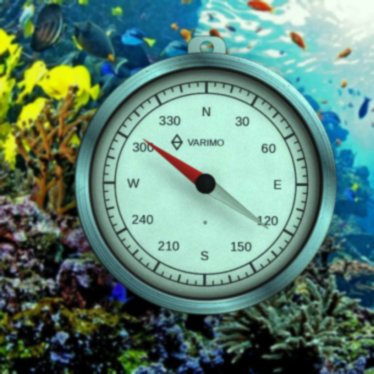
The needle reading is value=305 unit=°
